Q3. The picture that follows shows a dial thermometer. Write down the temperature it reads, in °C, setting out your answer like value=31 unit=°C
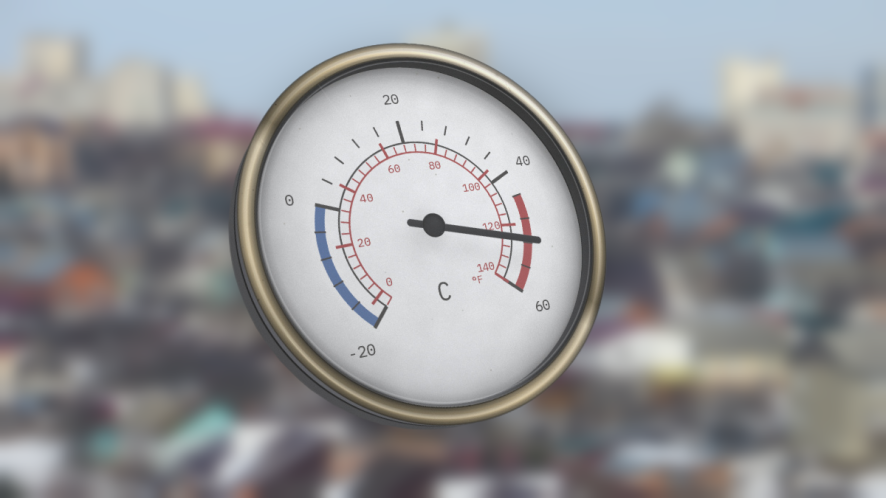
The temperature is value=52 unit=°C
